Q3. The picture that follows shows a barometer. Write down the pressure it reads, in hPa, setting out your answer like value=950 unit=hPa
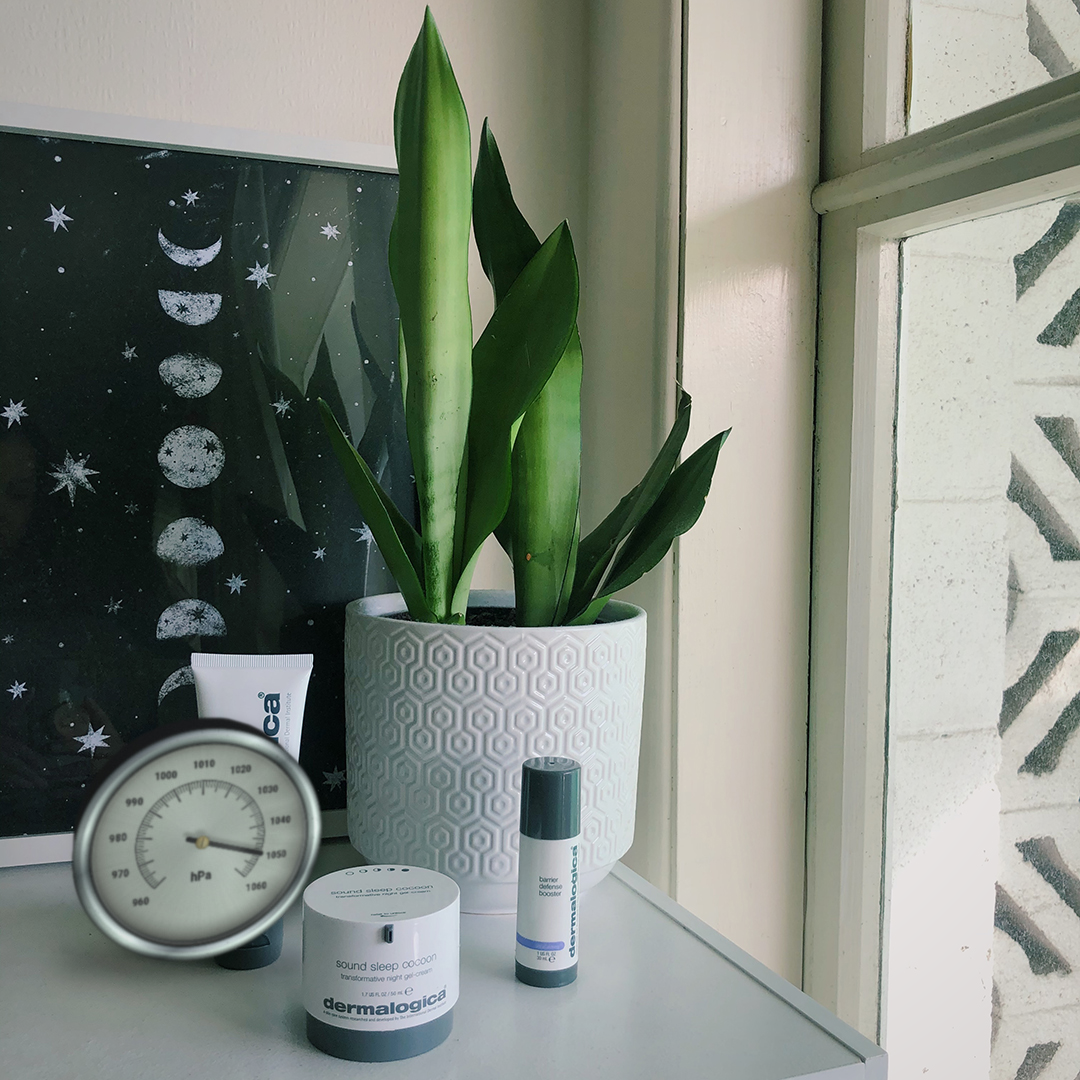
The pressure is value=1050 unit=hPa
